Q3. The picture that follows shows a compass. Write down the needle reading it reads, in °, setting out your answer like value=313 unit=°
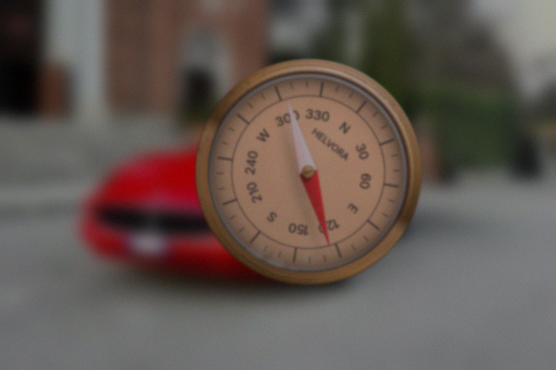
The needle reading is value=125 unit=°
